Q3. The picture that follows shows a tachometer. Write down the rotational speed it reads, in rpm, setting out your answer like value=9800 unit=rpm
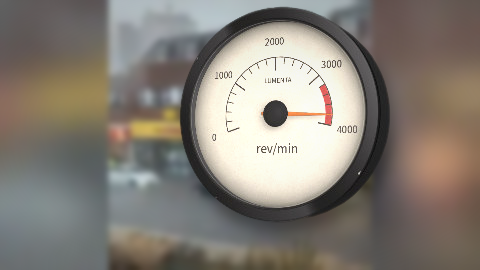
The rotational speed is value=3800 unit=rpm
